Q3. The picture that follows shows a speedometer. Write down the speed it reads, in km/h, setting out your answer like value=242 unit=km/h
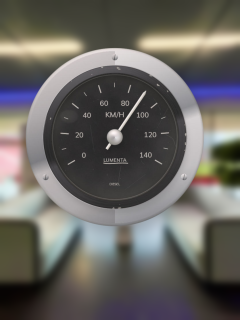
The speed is value=90 unit=km/h
